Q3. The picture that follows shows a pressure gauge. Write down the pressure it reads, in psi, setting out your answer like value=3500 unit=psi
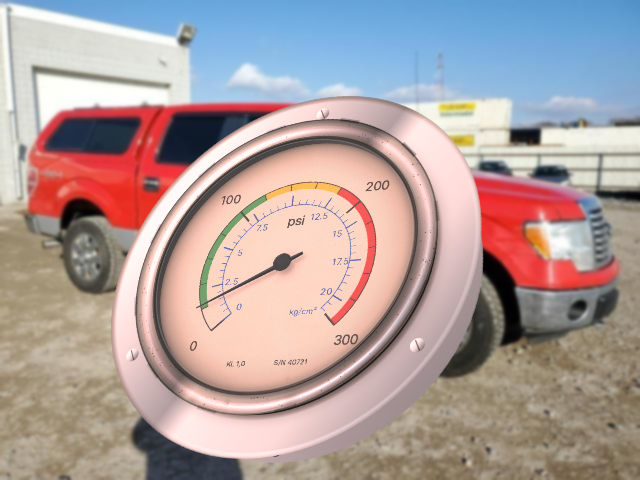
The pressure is value=20 unit=psi
